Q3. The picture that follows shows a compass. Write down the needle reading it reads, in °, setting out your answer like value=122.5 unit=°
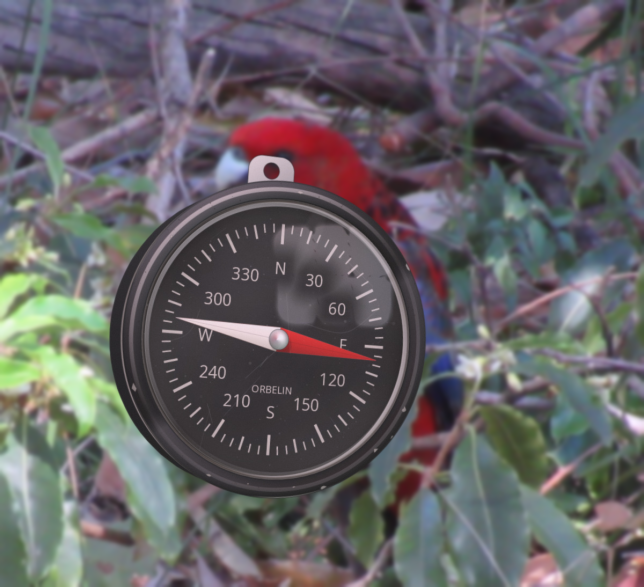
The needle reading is value=97.5 unit=°
